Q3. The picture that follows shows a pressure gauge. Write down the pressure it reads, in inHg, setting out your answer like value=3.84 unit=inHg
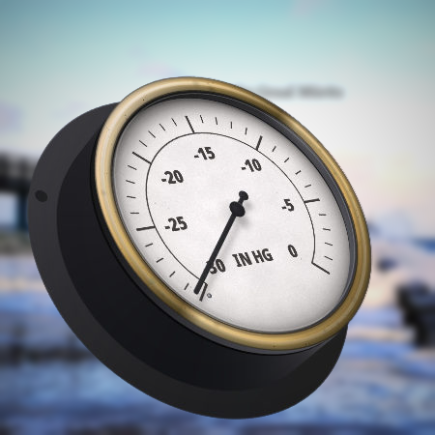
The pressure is value=-29.5 unit=inHg
